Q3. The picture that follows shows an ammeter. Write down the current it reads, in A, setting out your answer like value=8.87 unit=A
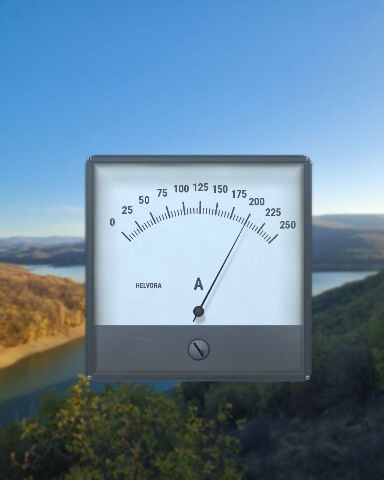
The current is value=200 unit=A
